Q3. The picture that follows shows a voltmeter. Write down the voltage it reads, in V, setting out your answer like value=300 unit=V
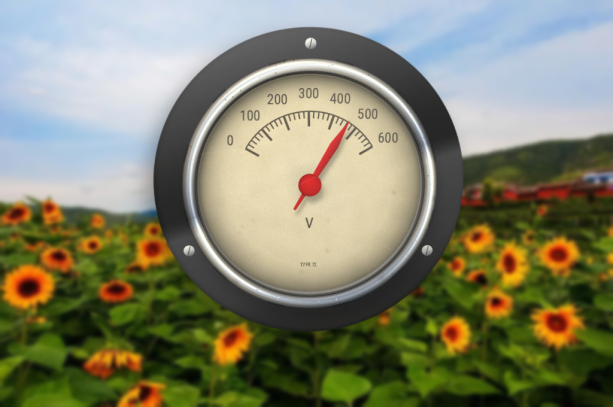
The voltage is value=460 unit=V
